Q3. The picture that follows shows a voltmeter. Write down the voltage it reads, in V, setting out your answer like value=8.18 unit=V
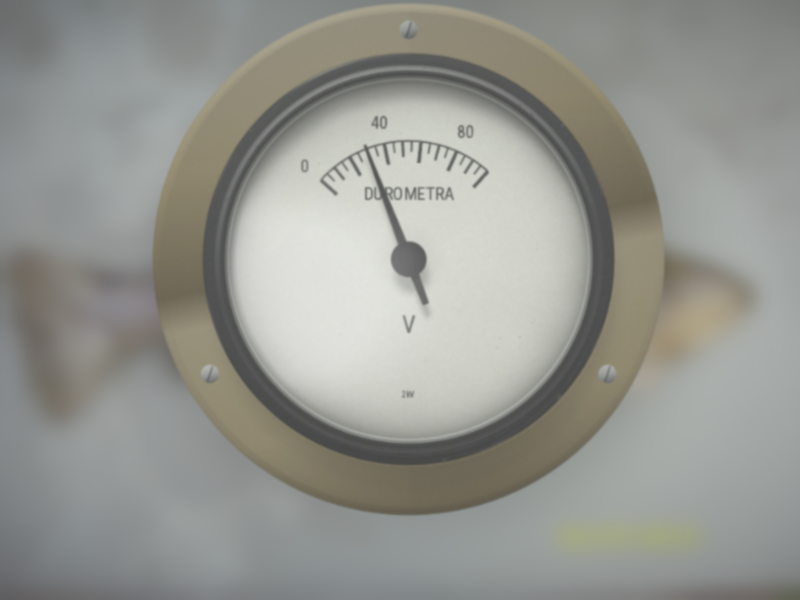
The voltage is value=30 unit=V
